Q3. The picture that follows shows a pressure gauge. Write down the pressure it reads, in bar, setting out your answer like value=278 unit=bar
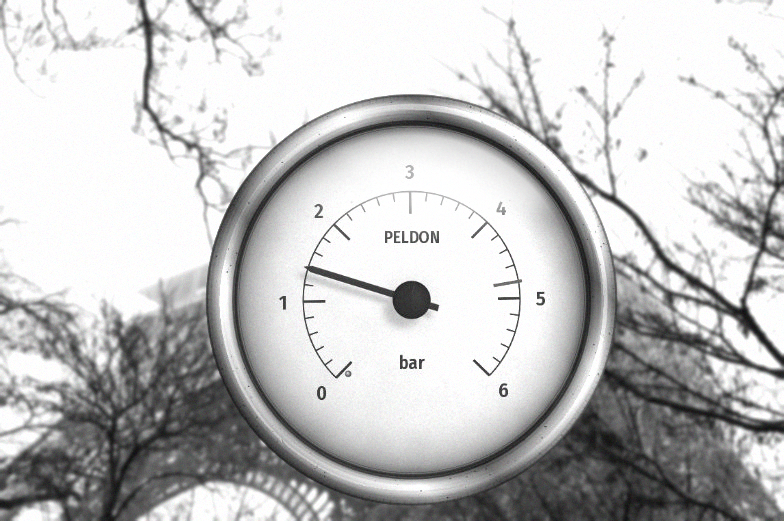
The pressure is value=1.4 unit=bar
